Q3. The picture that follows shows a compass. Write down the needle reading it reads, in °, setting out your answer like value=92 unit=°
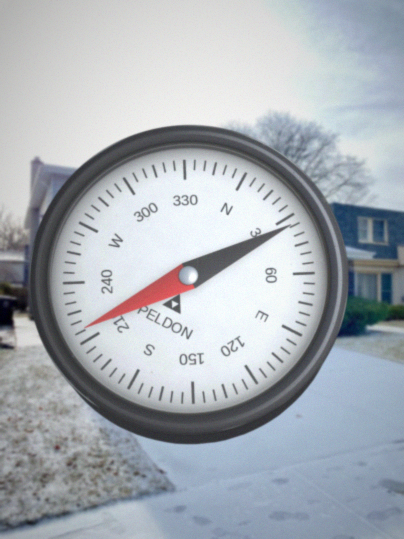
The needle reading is value=215 unit=°
